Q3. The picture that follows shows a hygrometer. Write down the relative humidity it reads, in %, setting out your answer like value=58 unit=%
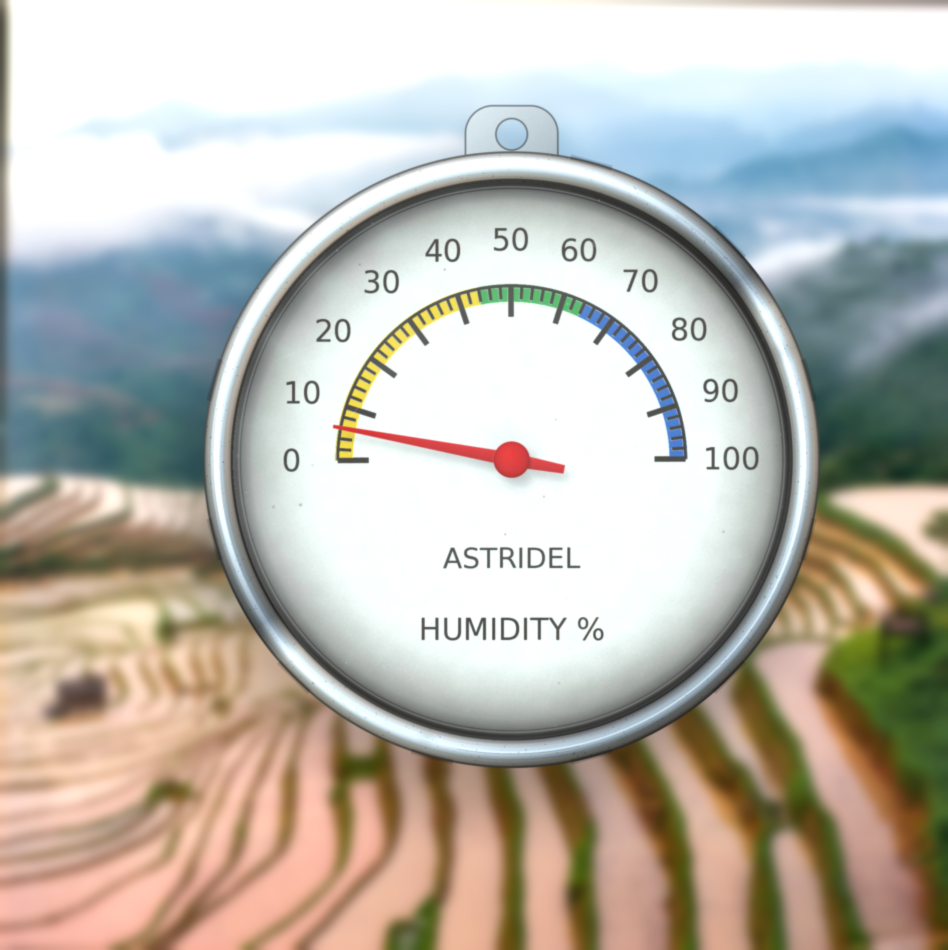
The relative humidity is value=6 unit=%
